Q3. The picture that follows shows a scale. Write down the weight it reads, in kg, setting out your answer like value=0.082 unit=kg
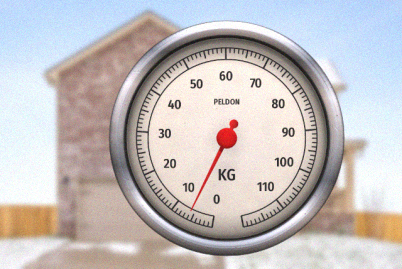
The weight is value=6 unit=kg
